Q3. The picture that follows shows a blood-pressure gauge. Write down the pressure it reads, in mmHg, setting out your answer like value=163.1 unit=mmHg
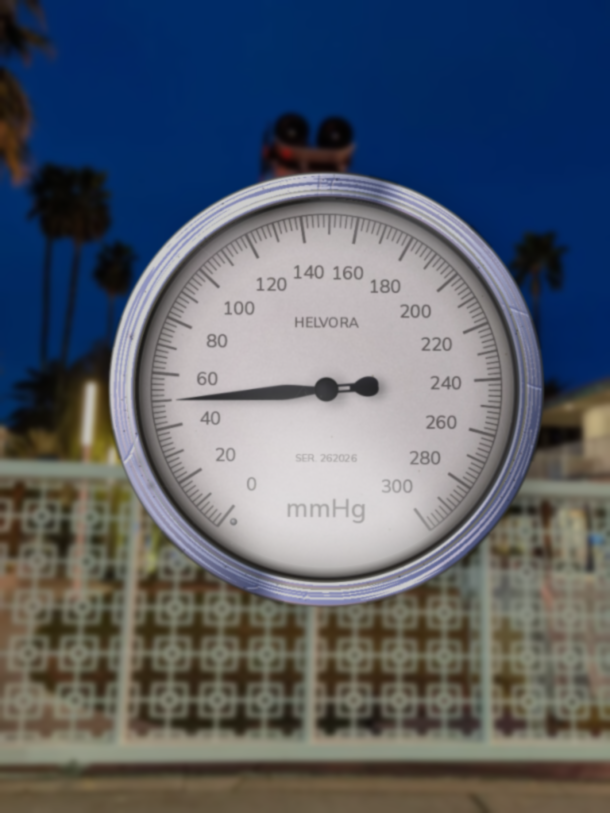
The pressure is value=50 unit=mmHg
